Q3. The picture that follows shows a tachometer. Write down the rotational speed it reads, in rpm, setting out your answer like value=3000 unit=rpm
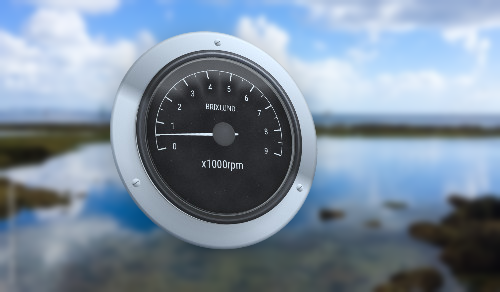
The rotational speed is value=500 unit=rpm
